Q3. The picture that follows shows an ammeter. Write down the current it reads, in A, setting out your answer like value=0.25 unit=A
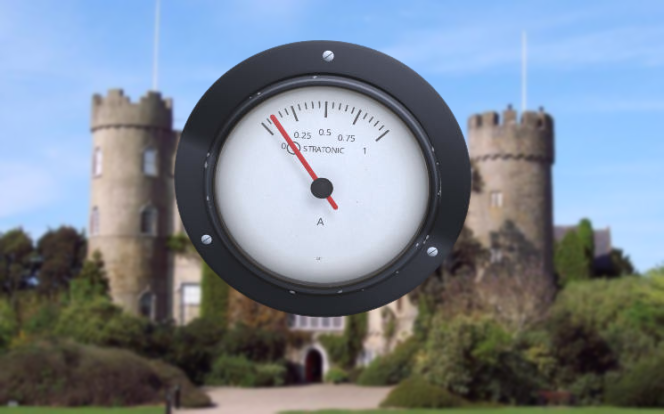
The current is value=0.1 unit=A
